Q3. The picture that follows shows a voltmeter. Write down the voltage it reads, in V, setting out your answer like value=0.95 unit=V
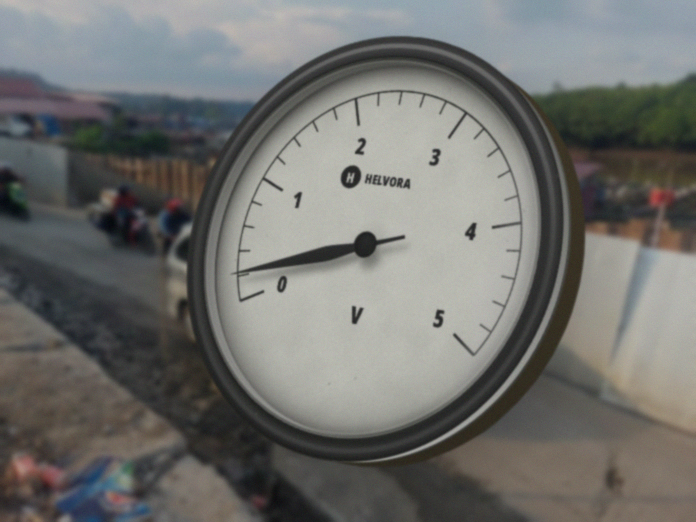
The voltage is value=0.2 unit=V
